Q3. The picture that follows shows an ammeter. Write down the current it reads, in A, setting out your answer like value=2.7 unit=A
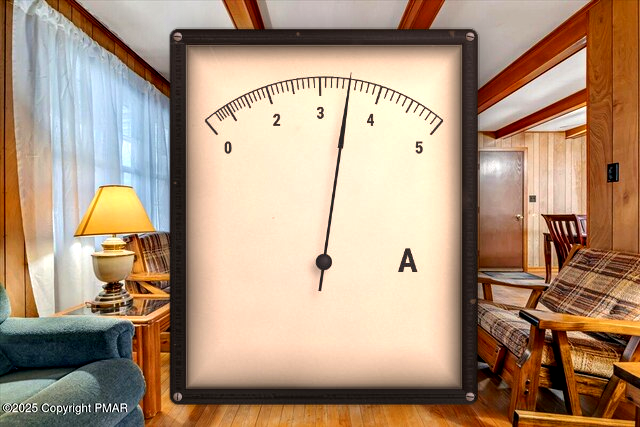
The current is value=3.5 unit=A
